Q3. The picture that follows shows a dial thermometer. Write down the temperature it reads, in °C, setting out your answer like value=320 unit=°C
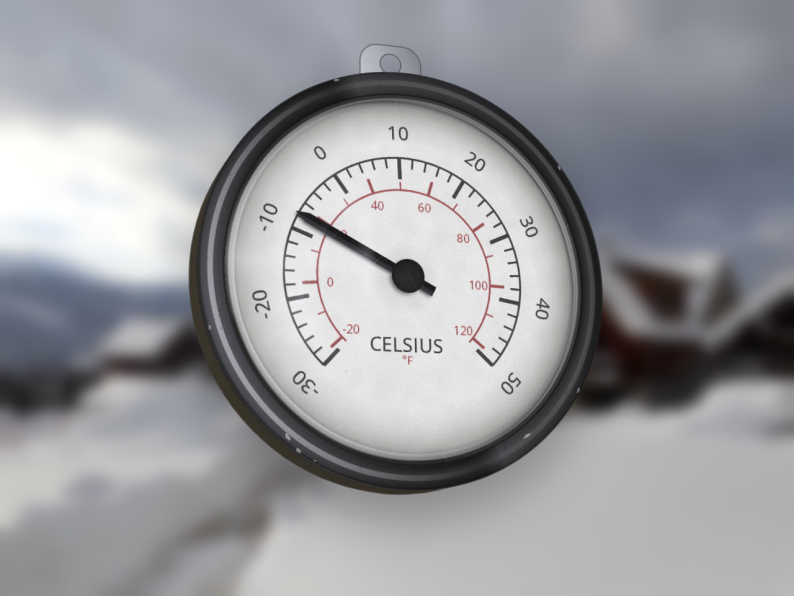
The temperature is value=-8 unit=°C
